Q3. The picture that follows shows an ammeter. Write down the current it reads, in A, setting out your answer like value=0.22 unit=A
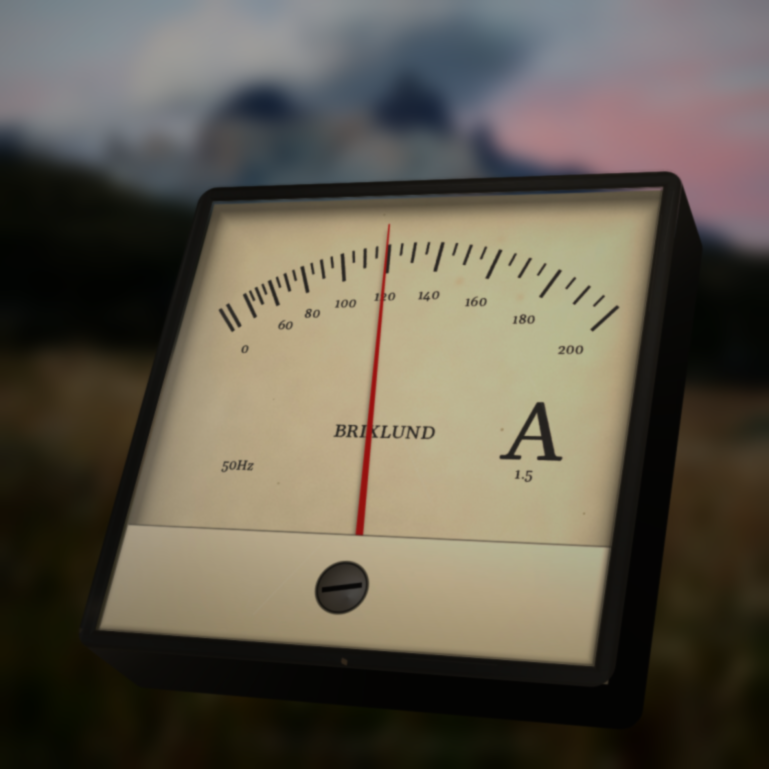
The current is value=120 unit=A
